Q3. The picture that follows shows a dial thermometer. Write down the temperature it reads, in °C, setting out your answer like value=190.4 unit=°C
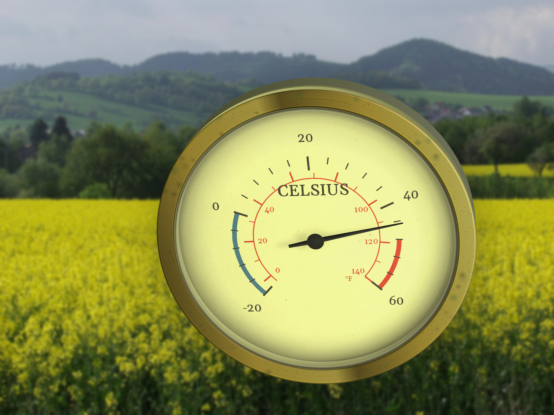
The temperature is value=44 unit=°C
